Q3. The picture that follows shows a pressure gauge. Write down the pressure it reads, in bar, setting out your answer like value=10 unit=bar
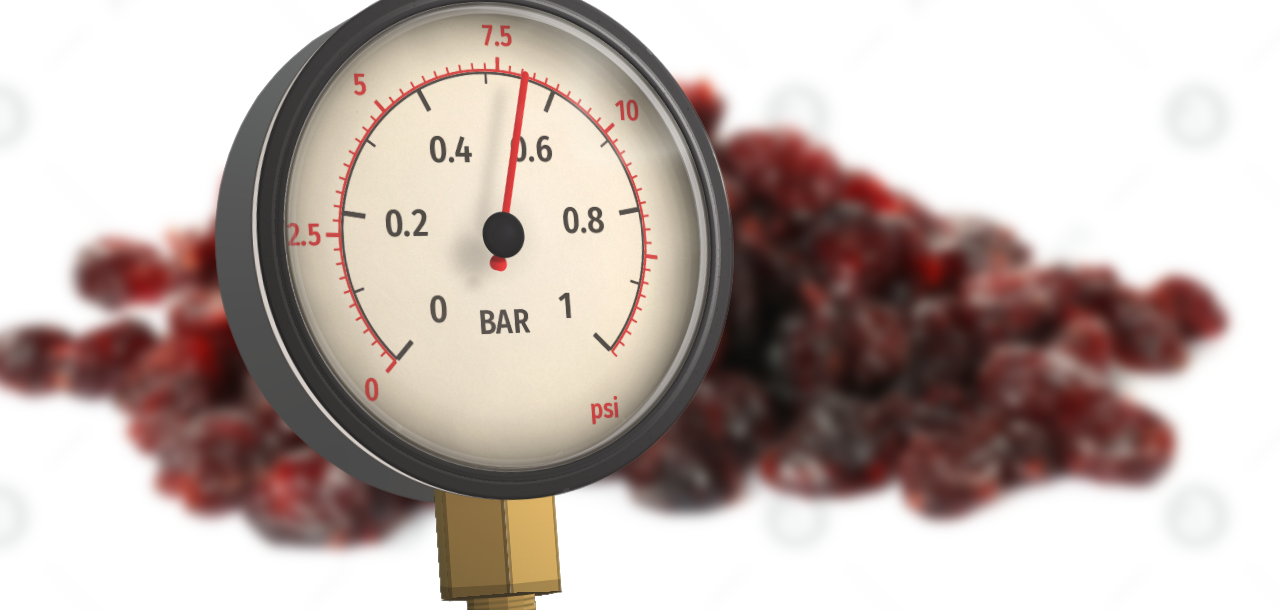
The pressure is value=0.55 unit=bar
